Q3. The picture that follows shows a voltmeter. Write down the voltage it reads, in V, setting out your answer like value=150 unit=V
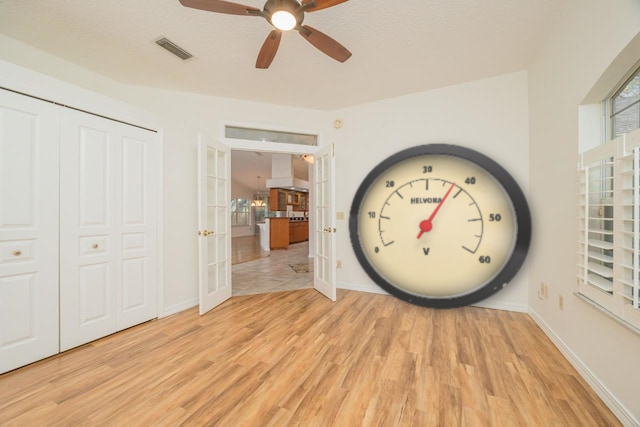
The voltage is value=37.5 unit=V
